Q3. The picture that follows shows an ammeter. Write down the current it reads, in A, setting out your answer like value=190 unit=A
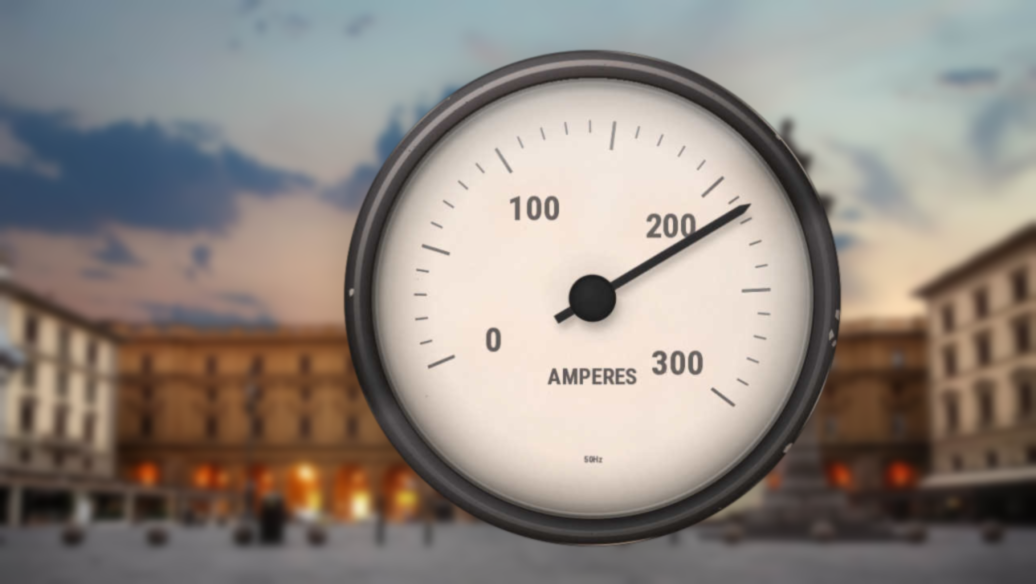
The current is value=215 unit=A
